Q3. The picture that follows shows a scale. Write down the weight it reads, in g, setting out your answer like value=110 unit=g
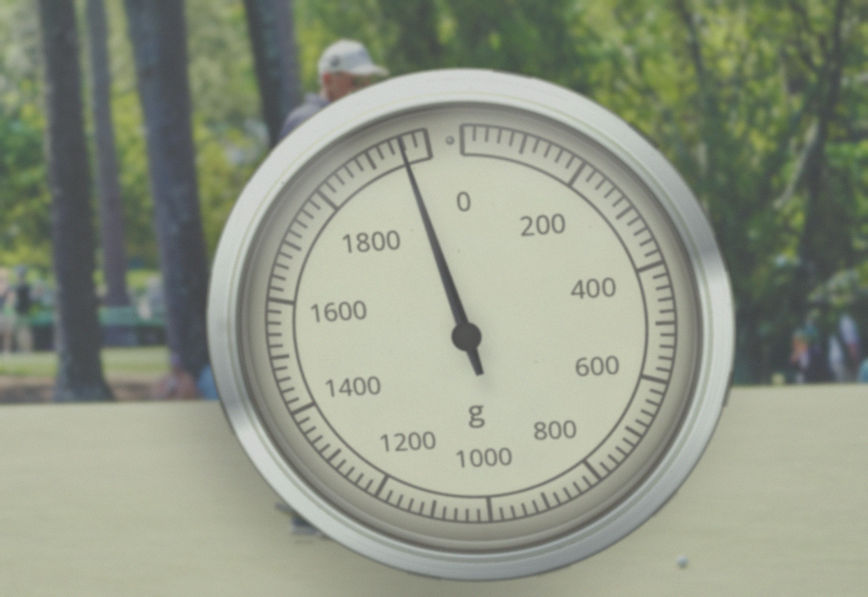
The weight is value=1960 unit=g
